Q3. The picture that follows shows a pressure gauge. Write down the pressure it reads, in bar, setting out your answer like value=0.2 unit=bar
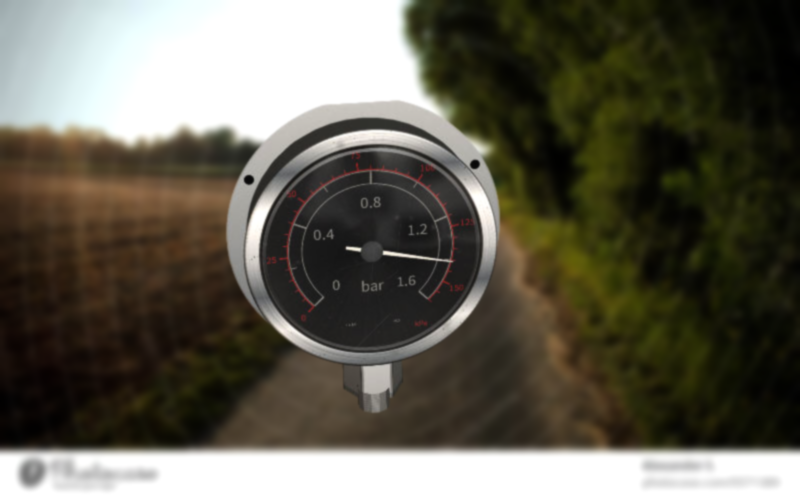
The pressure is value=1.4 unit=bar
